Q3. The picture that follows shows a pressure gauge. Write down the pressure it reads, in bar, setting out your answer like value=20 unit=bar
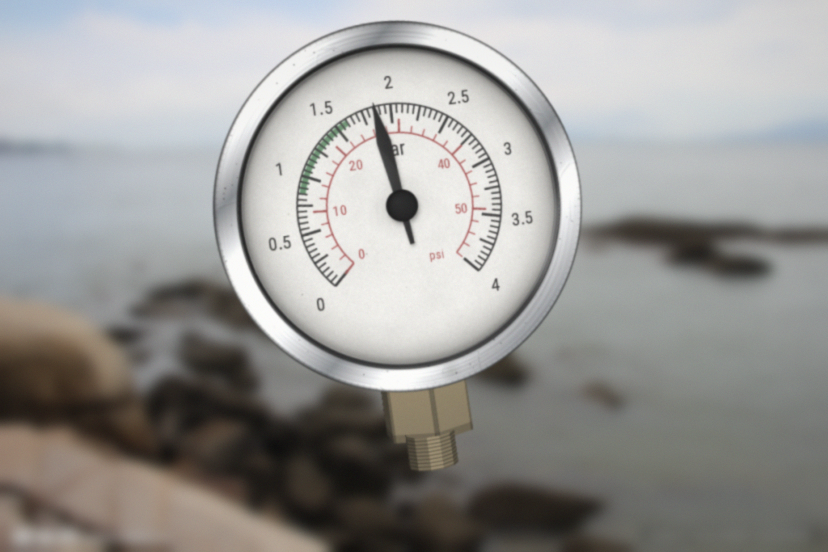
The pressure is value=1.85 unit=bar
